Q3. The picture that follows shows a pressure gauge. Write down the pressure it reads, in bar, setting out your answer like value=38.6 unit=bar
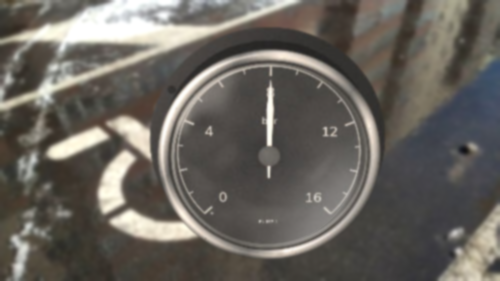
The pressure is value=8 unit=bar
